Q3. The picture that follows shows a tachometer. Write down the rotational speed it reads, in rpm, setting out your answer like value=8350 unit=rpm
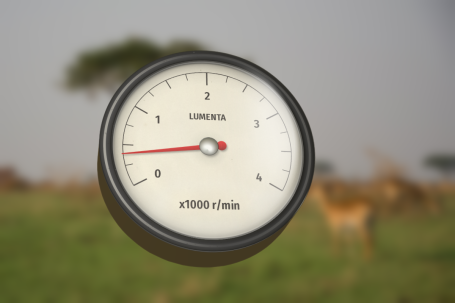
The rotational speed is value=375 unit=rpm
